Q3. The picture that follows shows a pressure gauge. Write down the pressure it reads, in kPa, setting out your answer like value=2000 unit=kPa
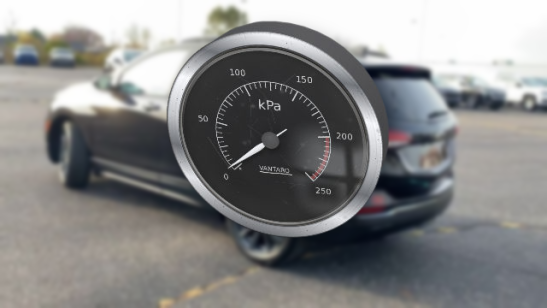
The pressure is value=5 unit=kPa
